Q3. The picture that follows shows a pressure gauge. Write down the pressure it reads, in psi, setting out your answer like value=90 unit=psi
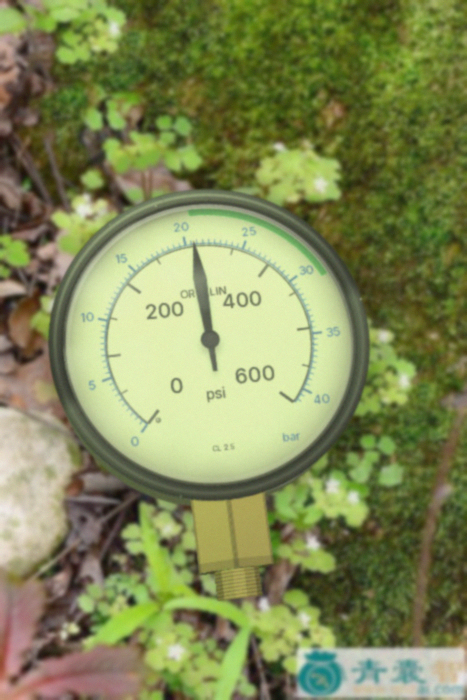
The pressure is value=300 unit=psi
